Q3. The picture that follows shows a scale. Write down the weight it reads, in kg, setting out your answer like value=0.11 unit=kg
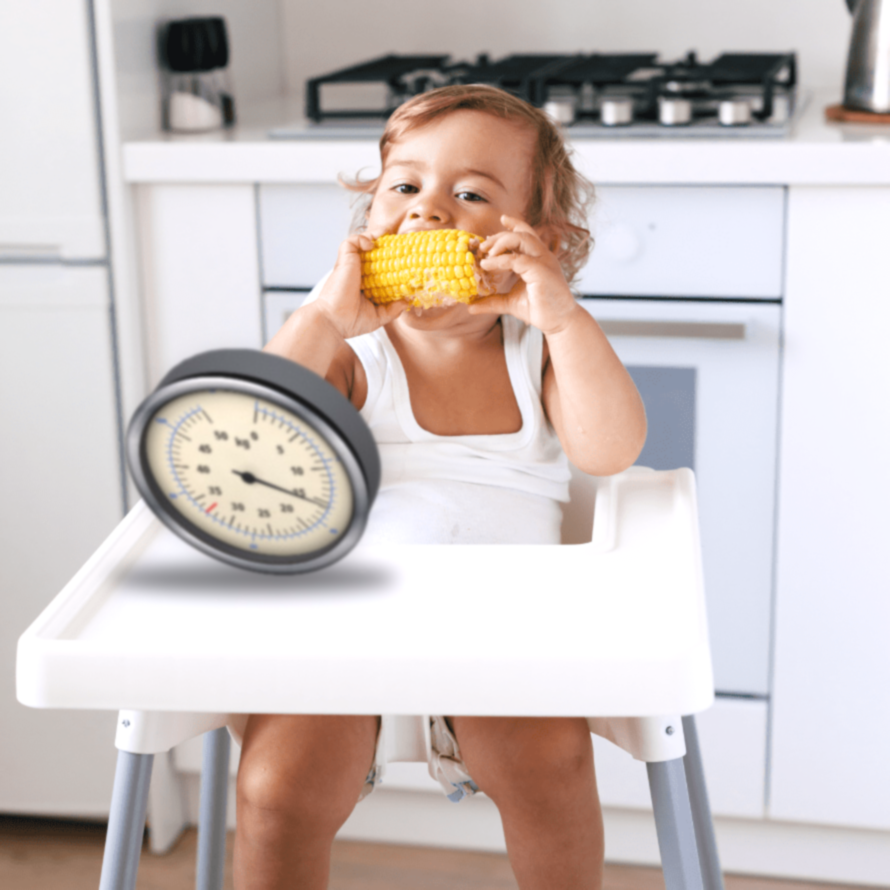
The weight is value=15 unit=kg
